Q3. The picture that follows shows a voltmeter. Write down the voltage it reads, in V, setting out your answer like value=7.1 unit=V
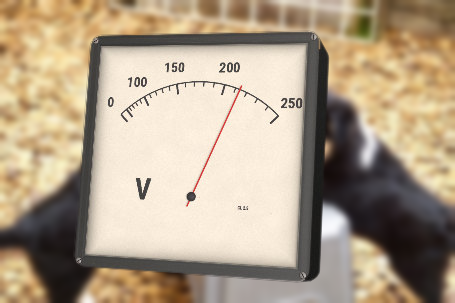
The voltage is value=215 unit=V
